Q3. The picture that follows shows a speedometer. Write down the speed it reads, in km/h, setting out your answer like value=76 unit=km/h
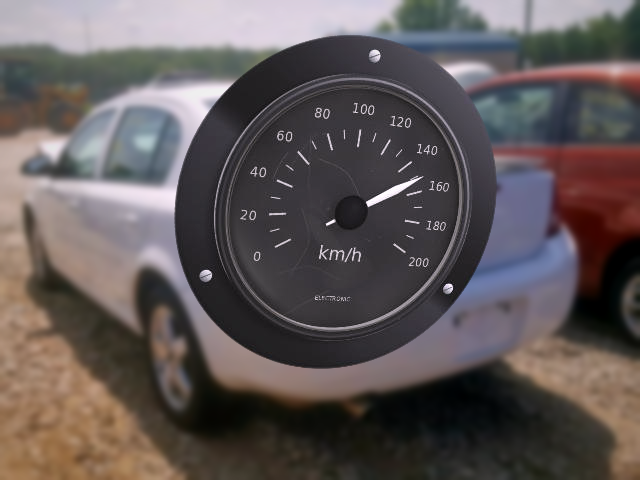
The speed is value=150 unit=km/h
